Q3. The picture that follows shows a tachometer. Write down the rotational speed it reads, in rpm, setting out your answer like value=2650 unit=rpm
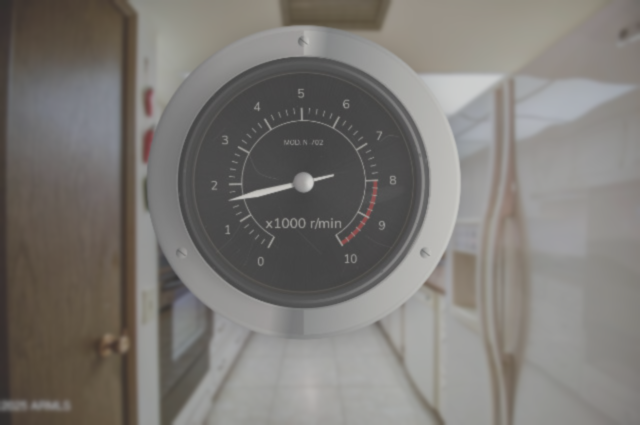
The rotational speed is value=1600 unit=rpm
